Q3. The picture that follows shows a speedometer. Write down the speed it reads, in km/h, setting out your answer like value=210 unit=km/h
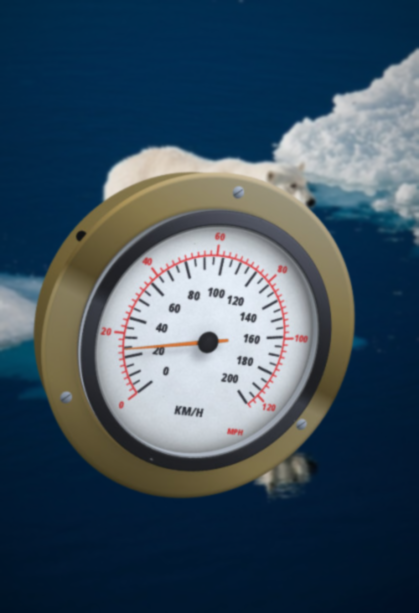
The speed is value=25 unit=km/h
